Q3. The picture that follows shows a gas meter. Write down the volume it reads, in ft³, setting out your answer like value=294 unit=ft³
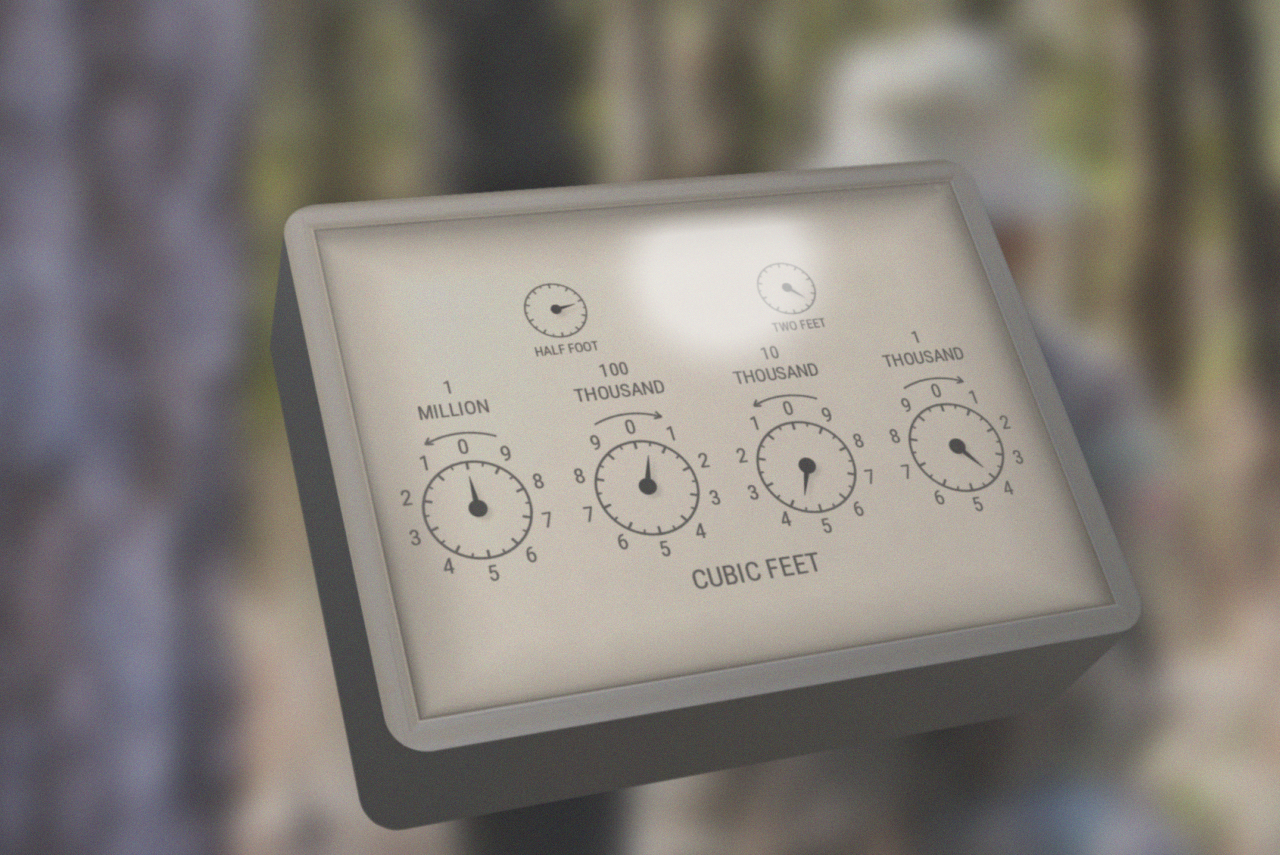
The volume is value=4400 unit=ft³
